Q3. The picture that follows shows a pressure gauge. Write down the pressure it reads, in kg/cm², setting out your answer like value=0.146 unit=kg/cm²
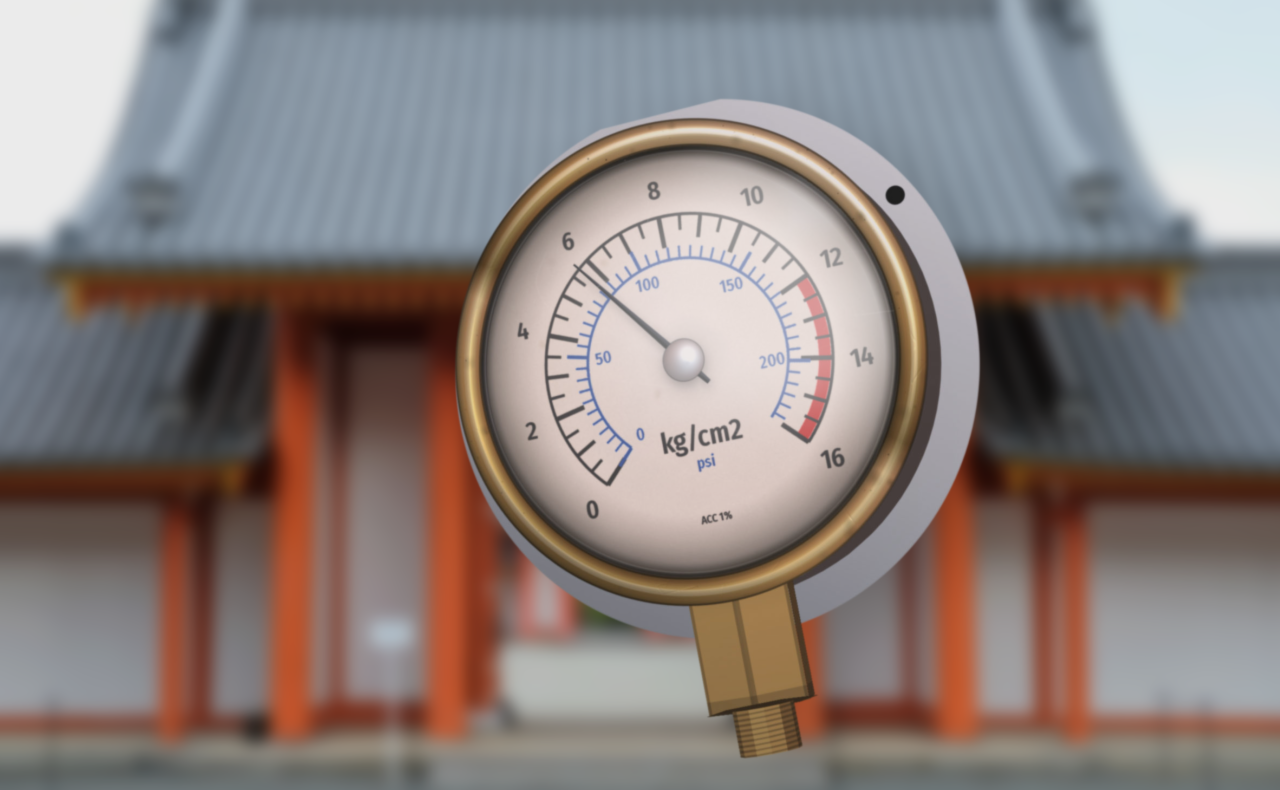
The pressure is value=5.75 unit=kg/cm²
